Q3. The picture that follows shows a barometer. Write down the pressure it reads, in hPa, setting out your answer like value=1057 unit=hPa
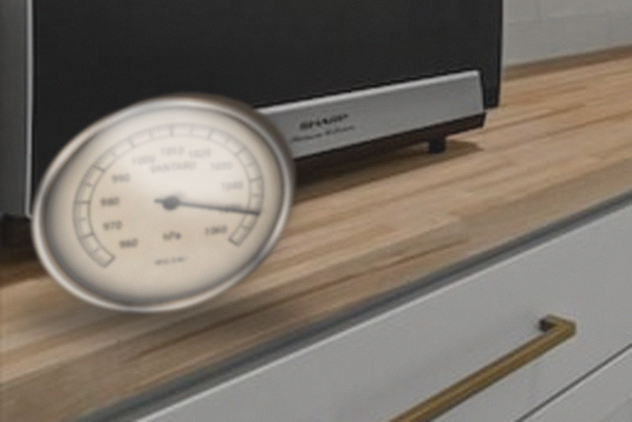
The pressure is value=1050 unit=hPa
